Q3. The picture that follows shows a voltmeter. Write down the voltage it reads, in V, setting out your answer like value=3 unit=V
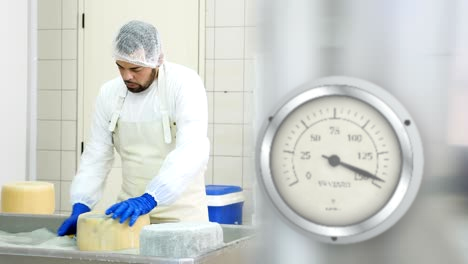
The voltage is value=145 unit=V
